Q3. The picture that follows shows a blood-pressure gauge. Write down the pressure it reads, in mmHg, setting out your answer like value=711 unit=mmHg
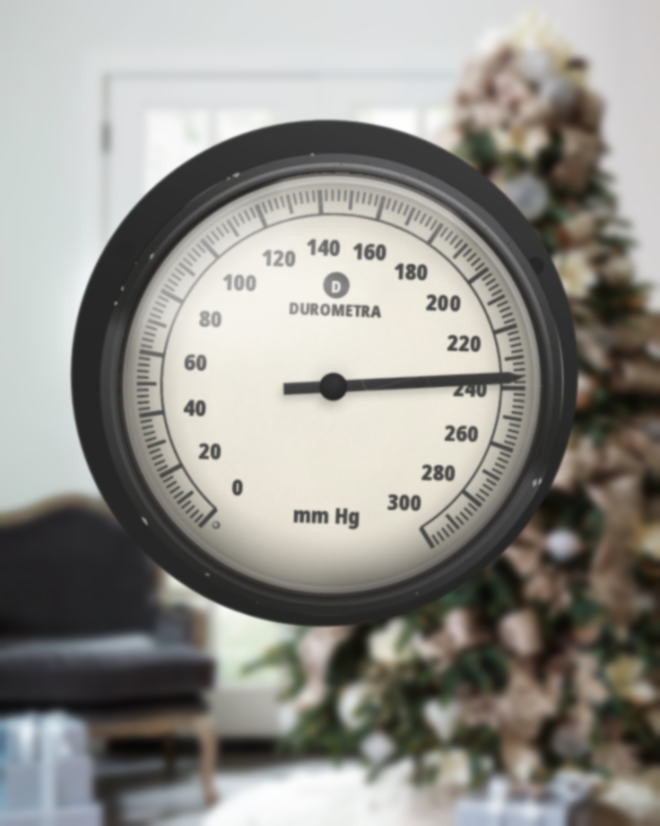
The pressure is value=236 unit=mmHg
